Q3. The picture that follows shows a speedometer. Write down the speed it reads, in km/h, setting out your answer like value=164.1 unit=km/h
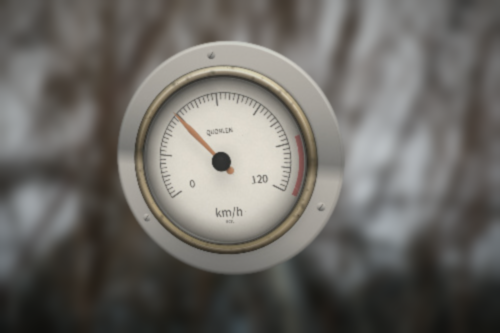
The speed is value=40 unit=km/h
